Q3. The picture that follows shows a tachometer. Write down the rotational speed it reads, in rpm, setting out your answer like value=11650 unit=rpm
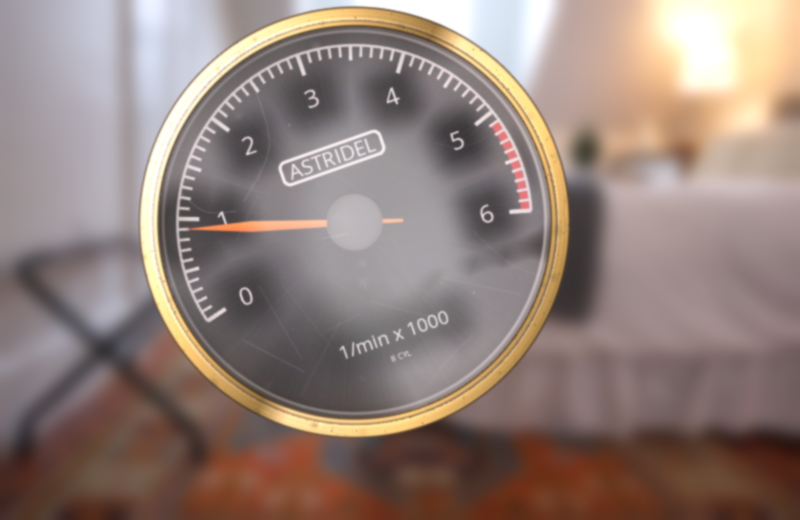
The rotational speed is value=900 unit=rpm
